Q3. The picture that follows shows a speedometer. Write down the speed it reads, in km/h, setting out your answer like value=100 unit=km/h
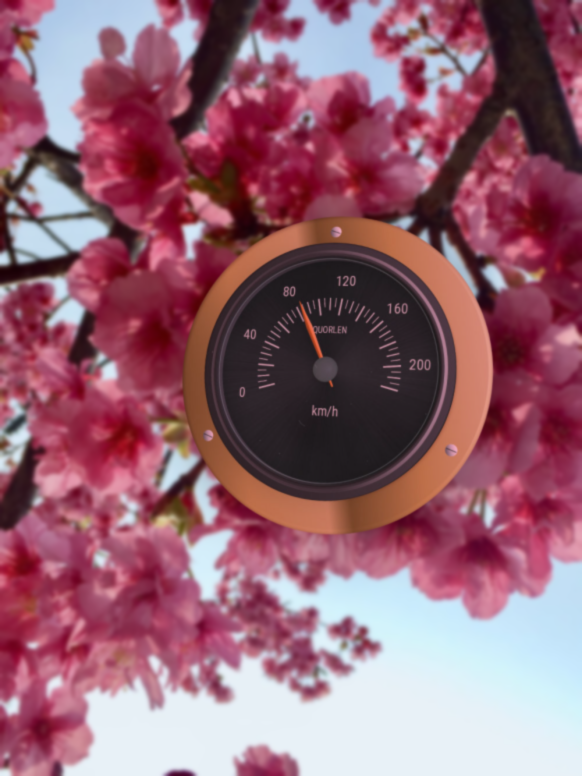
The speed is value=85 unit=km/h
